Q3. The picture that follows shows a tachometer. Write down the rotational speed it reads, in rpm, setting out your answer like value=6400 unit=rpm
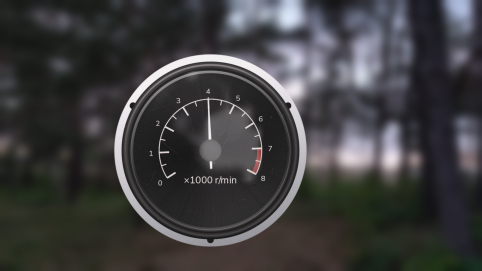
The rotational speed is value=4000 unit=rpm
